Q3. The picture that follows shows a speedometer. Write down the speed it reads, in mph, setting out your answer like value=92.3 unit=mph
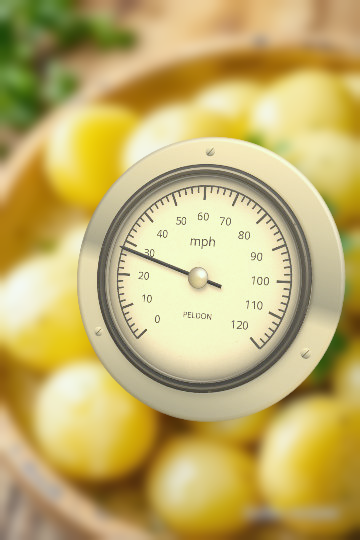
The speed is value=28 unit=mph
